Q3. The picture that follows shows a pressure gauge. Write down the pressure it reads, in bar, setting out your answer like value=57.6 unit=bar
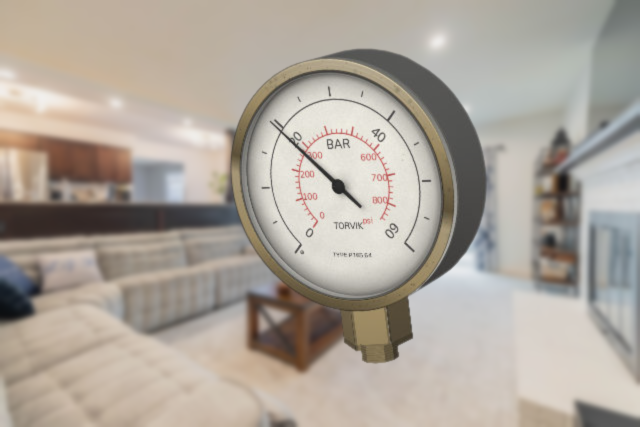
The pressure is value=20 unit=bar
